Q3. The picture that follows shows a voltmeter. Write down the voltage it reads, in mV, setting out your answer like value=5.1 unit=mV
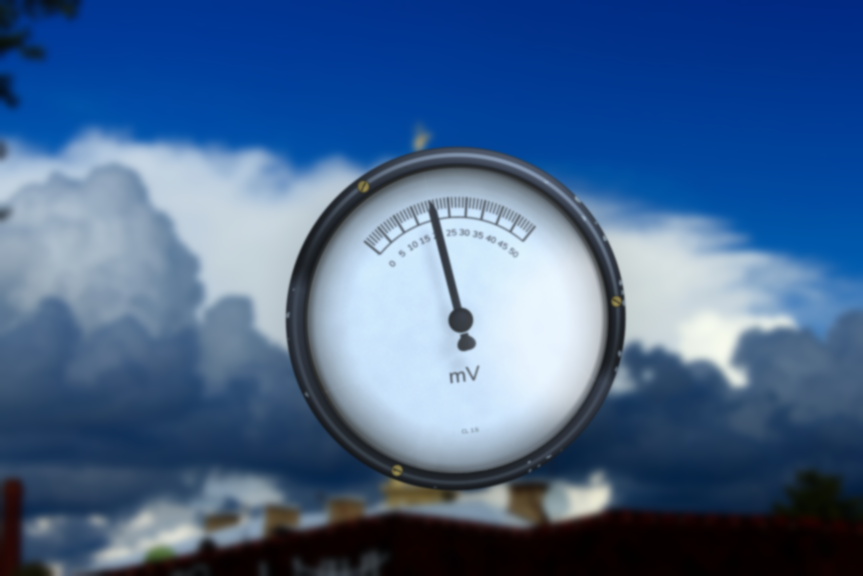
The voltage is value=20 unit=mV
